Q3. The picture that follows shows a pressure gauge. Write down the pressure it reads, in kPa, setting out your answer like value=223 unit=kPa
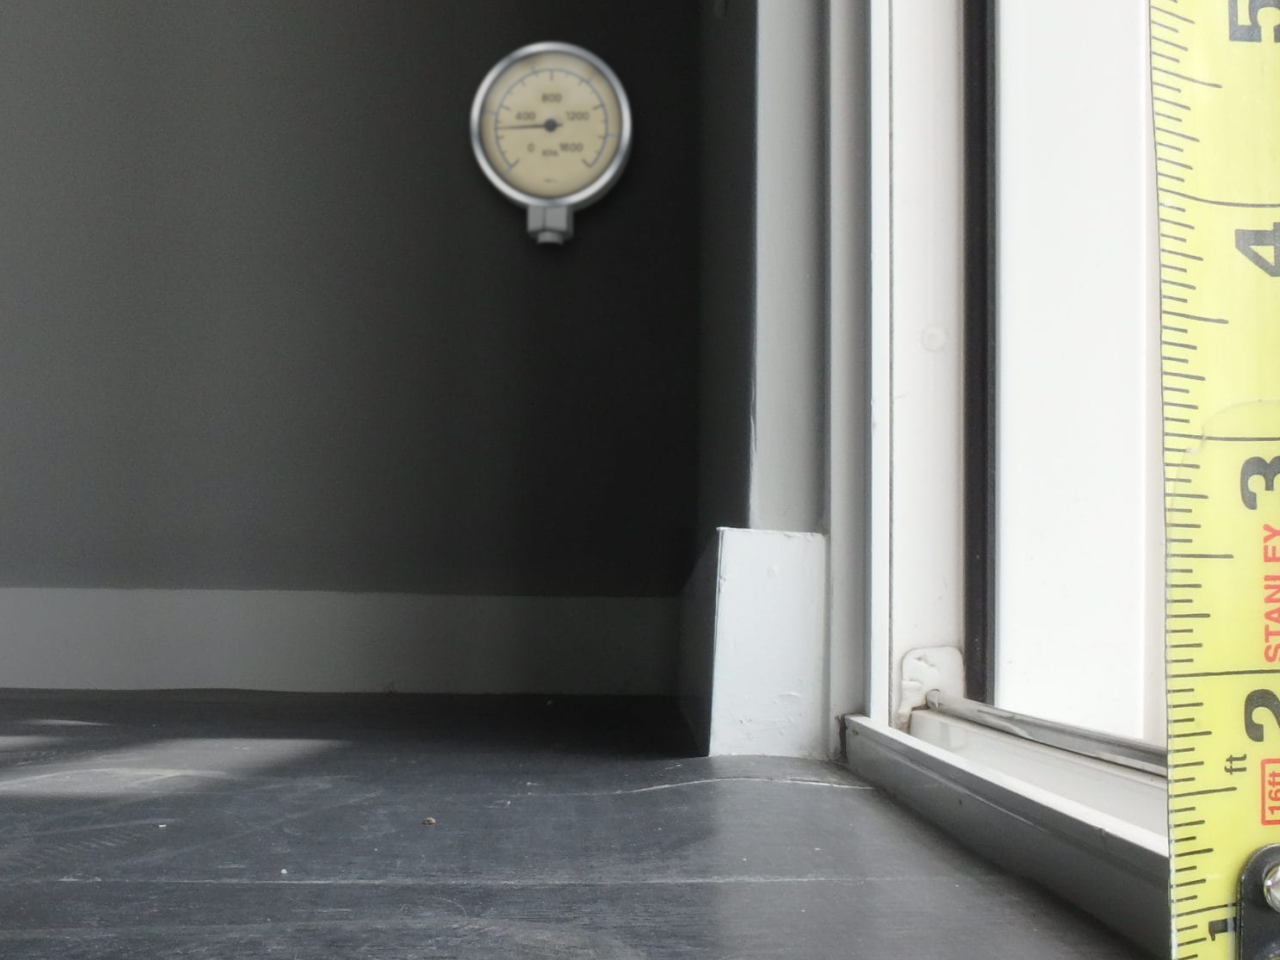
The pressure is value=250 unit=kPa
